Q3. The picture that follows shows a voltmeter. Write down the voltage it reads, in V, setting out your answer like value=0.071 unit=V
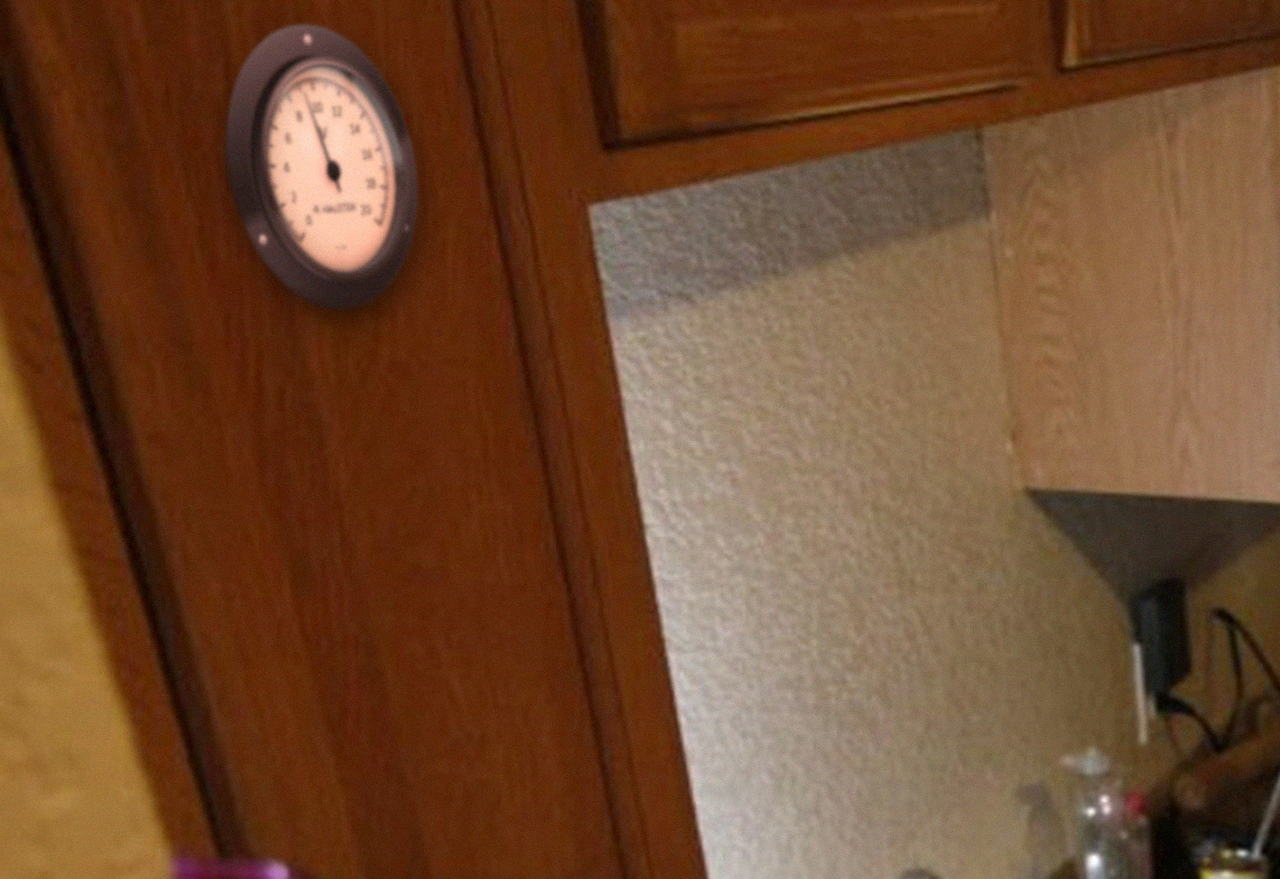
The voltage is value=9 unit=V
